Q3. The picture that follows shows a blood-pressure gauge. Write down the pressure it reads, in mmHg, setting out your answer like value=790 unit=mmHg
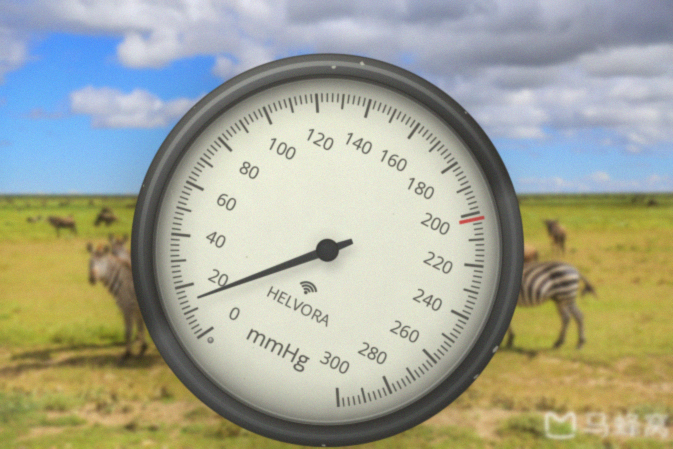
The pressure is value=14 unit=mmHg
